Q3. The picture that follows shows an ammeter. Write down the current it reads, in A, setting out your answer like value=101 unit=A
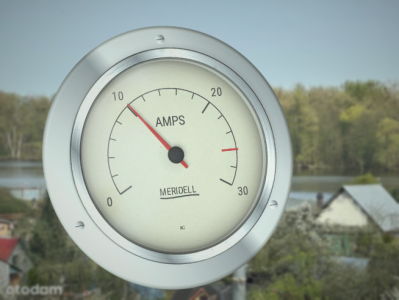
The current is value=10 unit=A
